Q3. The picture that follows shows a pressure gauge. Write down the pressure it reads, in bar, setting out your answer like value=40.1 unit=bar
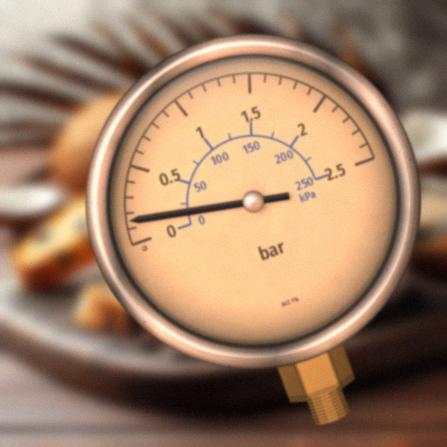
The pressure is value=0.15 unit=bar
